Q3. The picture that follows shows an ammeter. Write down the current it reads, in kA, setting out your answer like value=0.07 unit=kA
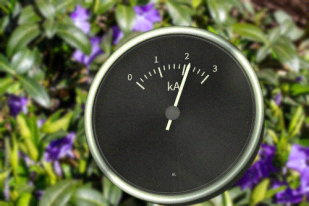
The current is value=2.2 unit=kA
